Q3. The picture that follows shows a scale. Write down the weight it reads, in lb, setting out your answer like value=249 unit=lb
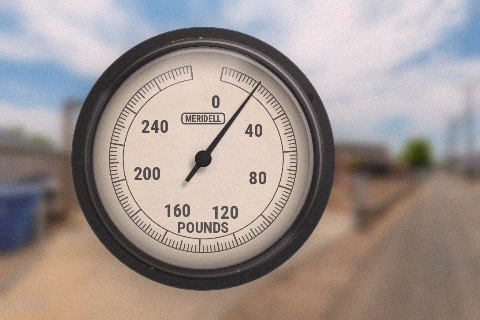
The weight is value=20 unit=lb
